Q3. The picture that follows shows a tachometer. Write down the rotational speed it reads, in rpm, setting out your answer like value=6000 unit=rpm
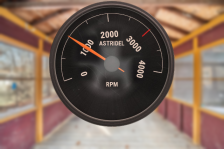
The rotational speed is value=1000 unit=rpm
